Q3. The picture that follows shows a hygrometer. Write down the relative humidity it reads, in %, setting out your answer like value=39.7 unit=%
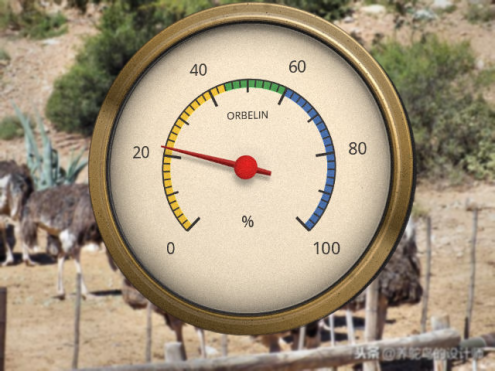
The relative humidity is value=22 unit=%
